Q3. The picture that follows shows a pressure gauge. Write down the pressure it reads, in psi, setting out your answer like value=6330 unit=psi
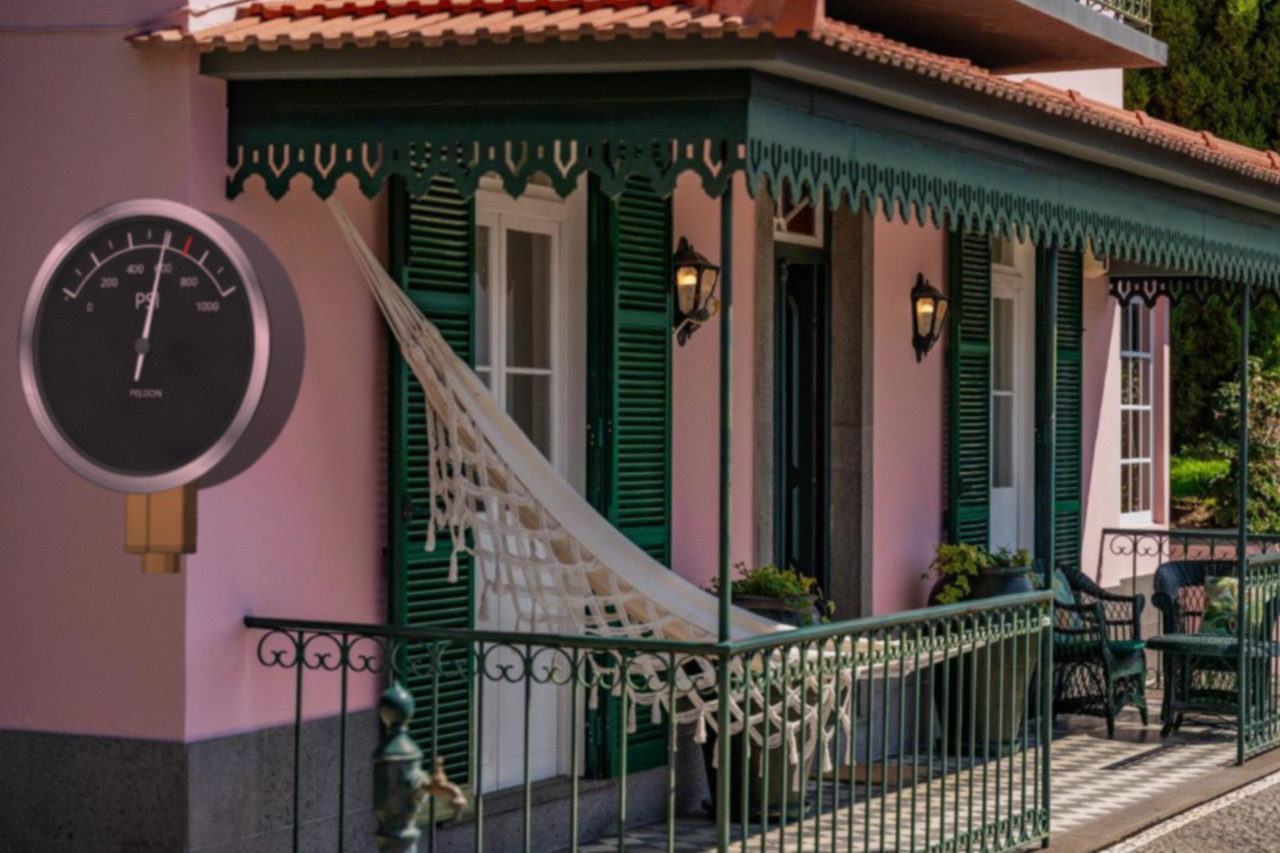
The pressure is value=600 unit=psi
